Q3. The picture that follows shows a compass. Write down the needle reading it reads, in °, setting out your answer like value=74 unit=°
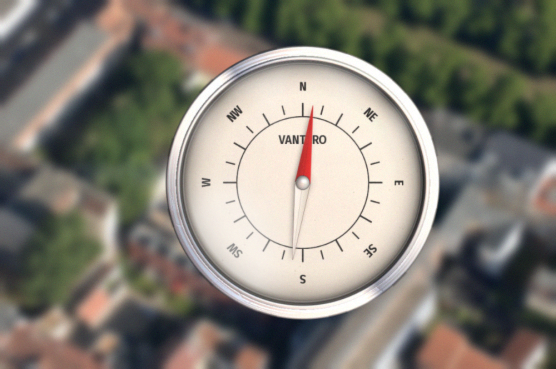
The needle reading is value=7.5 unit=°
